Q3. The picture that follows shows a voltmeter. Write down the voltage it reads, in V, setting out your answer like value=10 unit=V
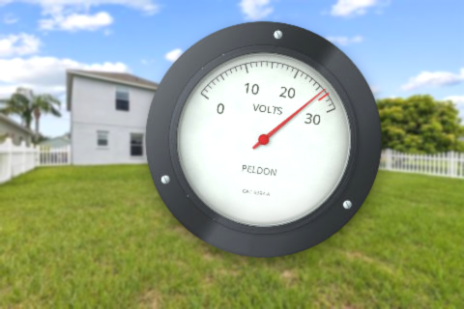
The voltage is value=26 unit=V
